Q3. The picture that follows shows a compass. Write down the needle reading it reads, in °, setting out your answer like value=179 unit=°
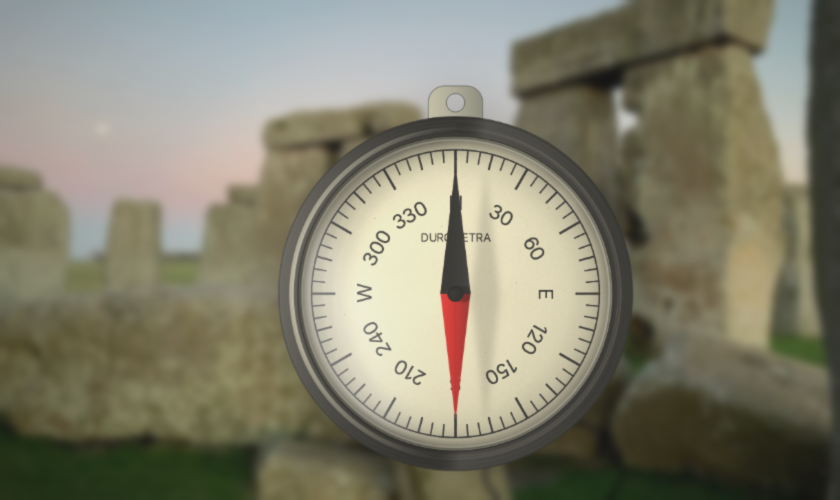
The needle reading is value=180 unit=°
